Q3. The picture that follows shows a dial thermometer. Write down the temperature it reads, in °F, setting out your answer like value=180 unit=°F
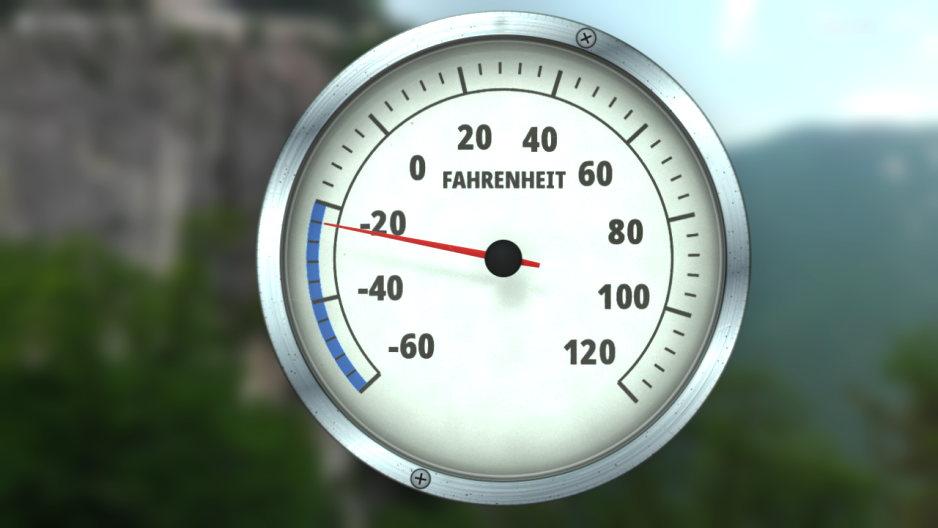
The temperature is value=-24 unit=°F
